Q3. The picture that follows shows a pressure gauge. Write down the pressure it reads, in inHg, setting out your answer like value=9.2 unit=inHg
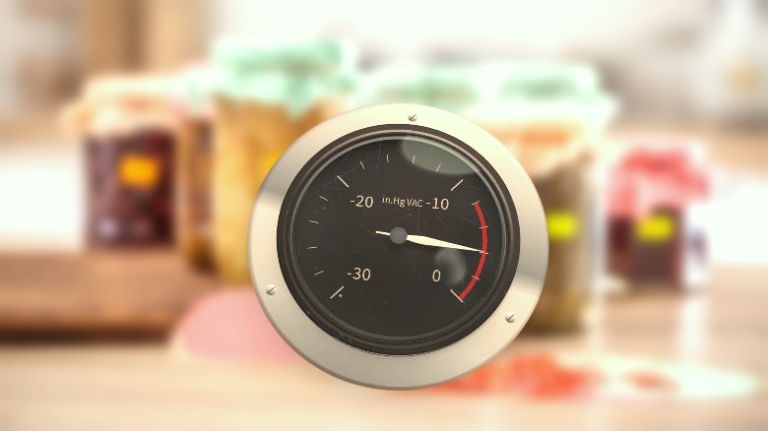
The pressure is value=-4 unit=inHg
